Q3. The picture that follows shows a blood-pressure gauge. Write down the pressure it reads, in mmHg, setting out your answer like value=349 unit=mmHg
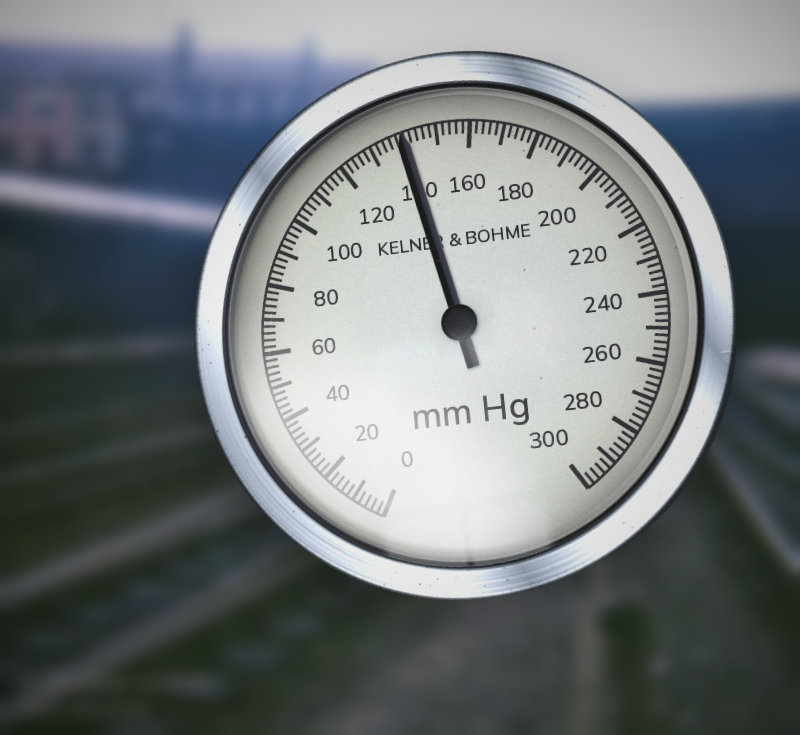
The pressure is value=140 unit=mmHg
